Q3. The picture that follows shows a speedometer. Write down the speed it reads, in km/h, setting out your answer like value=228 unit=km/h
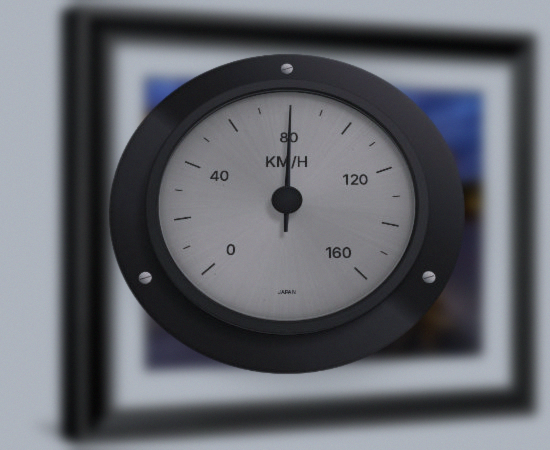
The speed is value=80 unit=km/h
